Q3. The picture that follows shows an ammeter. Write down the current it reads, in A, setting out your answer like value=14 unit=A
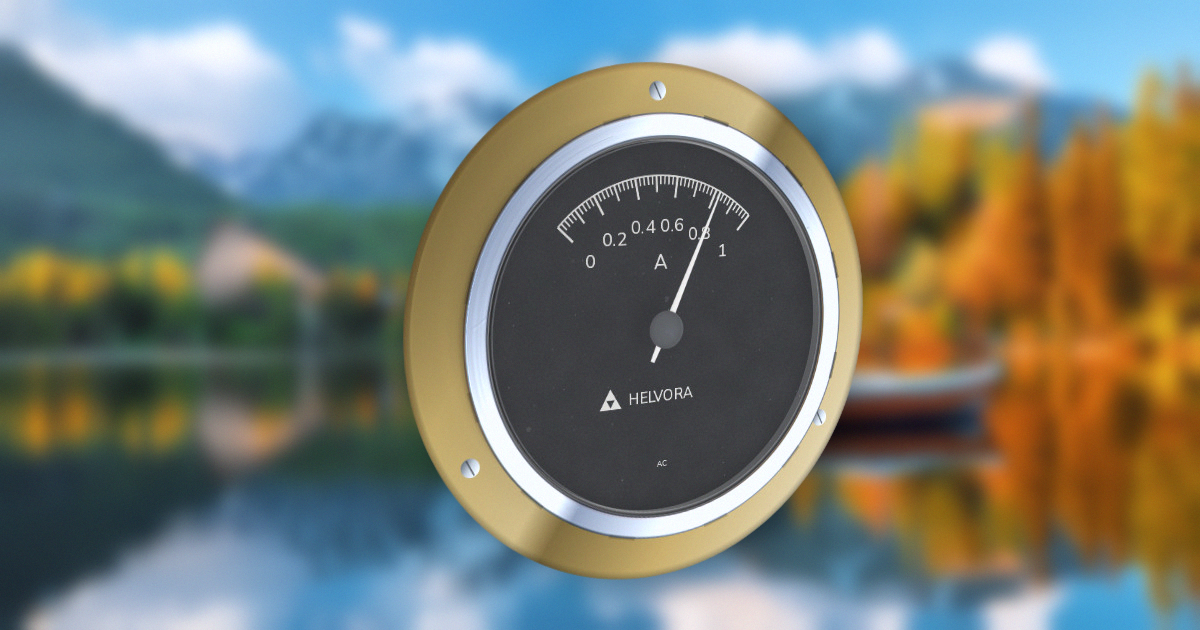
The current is value=0.8 unit=A
